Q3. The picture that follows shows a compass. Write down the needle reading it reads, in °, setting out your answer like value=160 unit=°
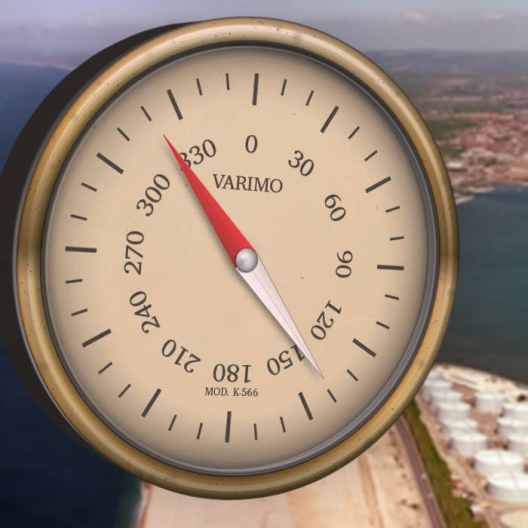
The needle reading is value=320 unit=°
